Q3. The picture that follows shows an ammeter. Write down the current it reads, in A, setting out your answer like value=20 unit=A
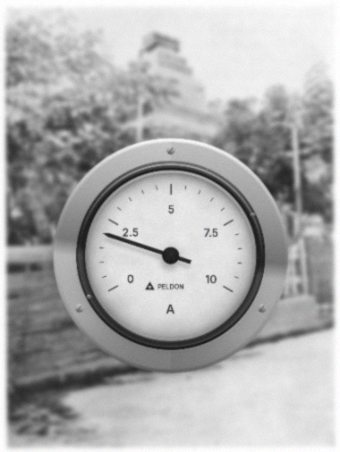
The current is value=2 unit=A
